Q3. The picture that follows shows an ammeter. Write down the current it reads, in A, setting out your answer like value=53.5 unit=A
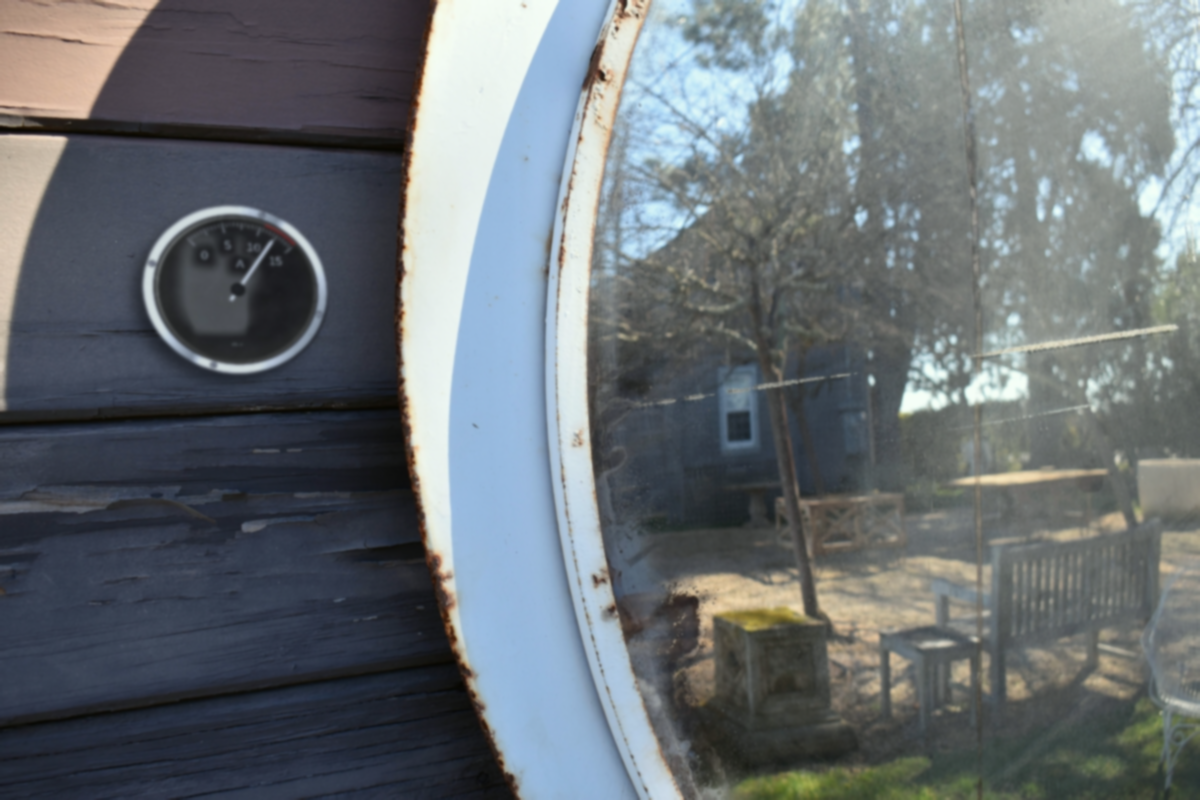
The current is value=12.5 unit=A
